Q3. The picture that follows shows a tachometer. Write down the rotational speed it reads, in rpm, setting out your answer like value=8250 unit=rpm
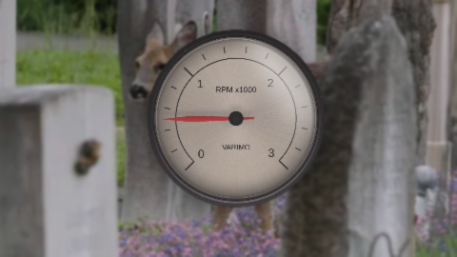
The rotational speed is value=500 unit=rpm
